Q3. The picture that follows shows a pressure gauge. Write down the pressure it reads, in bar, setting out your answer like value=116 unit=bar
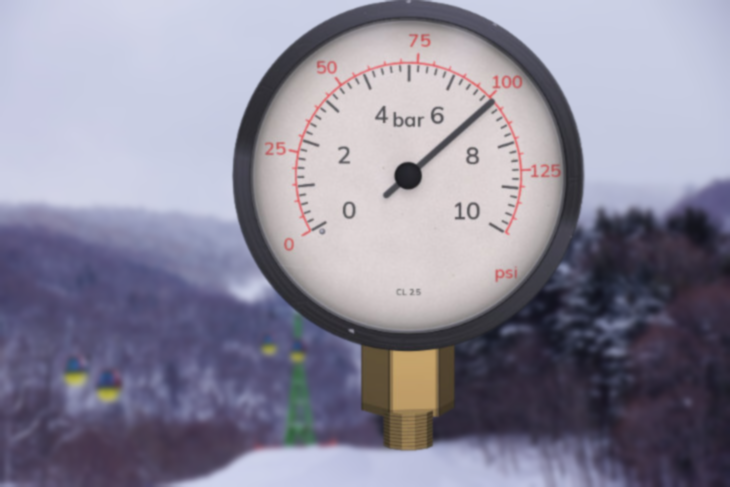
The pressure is value=7 unit=bar
